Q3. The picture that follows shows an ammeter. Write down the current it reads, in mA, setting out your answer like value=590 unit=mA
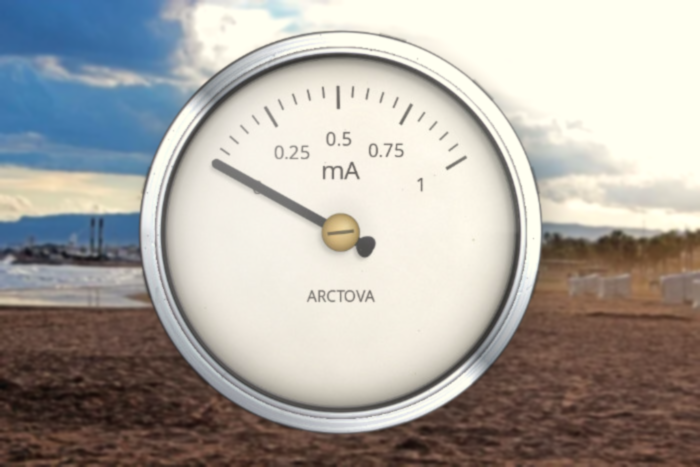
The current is value=0 unit=mA
